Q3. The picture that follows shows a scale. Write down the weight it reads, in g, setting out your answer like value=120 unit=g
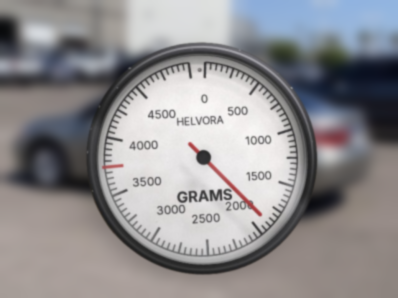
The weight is value=1900 unit=g
